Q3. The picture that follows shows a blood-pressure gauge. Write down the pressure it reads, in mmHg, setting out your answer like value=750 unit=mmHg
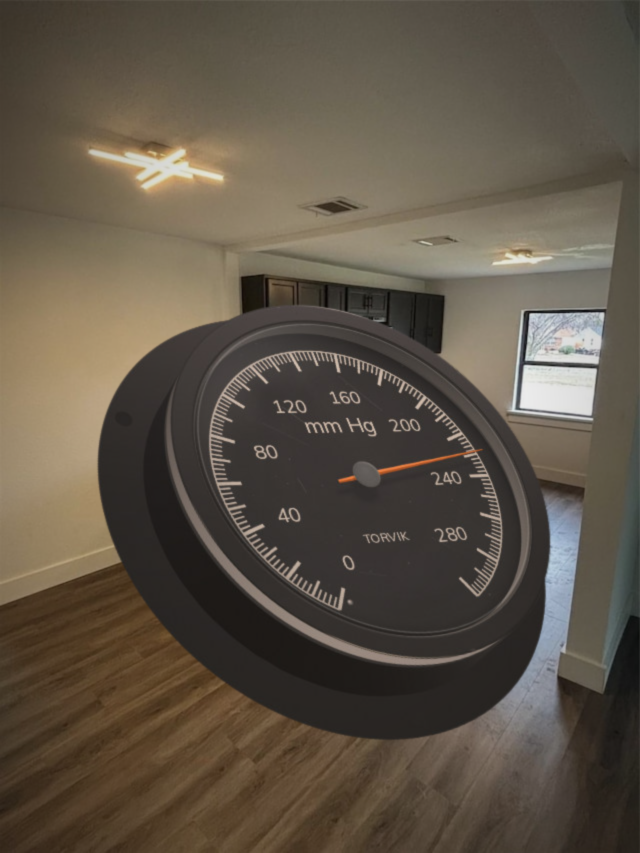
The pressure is value=230 unit=mmHg
